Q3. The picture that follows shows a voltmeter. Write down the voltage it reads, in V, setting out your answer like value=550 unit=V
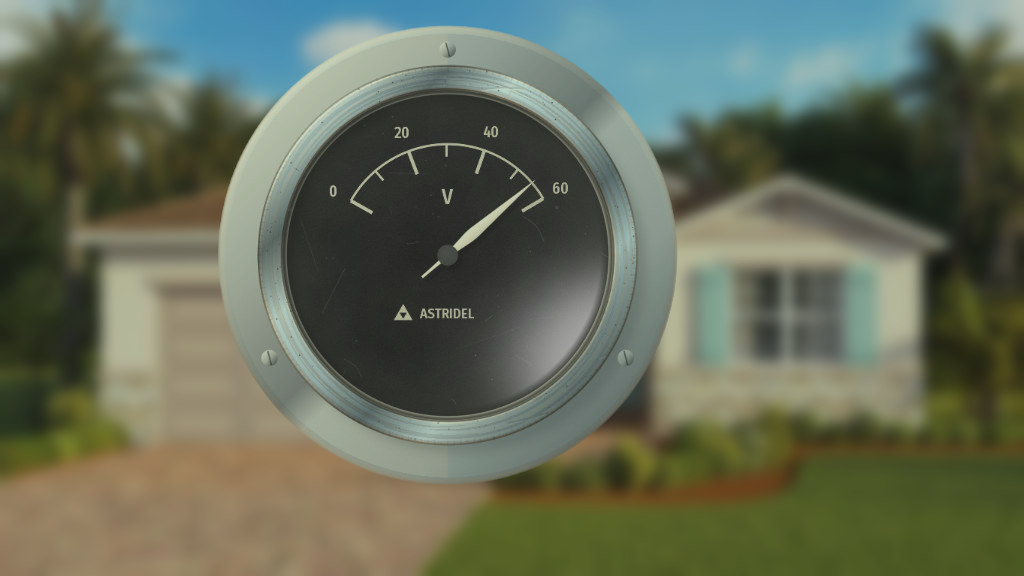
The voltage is value=55 unit=V
